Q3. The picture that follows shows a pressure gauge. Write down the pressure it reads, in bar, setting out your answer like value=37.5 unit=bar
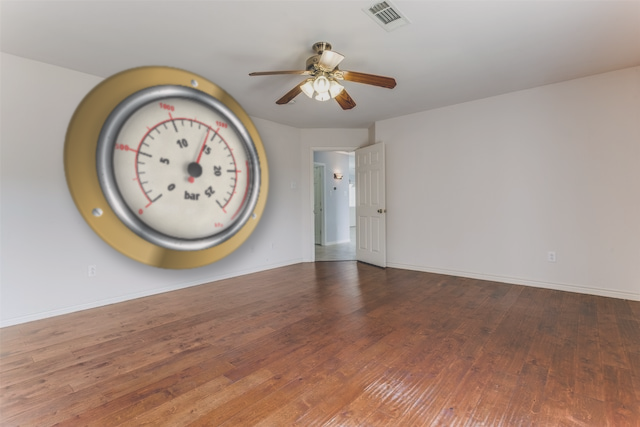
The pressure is value=14 unit=bar
